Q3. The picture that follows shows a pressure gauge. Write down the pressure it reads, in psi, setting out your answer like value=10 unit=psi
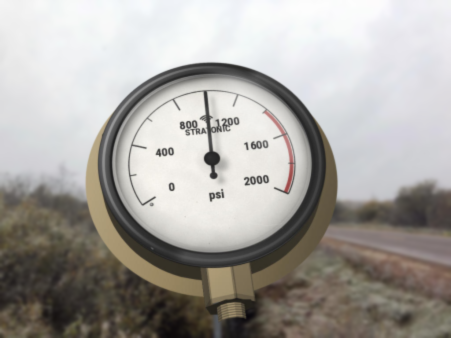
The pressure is value=1000 unit=psi
